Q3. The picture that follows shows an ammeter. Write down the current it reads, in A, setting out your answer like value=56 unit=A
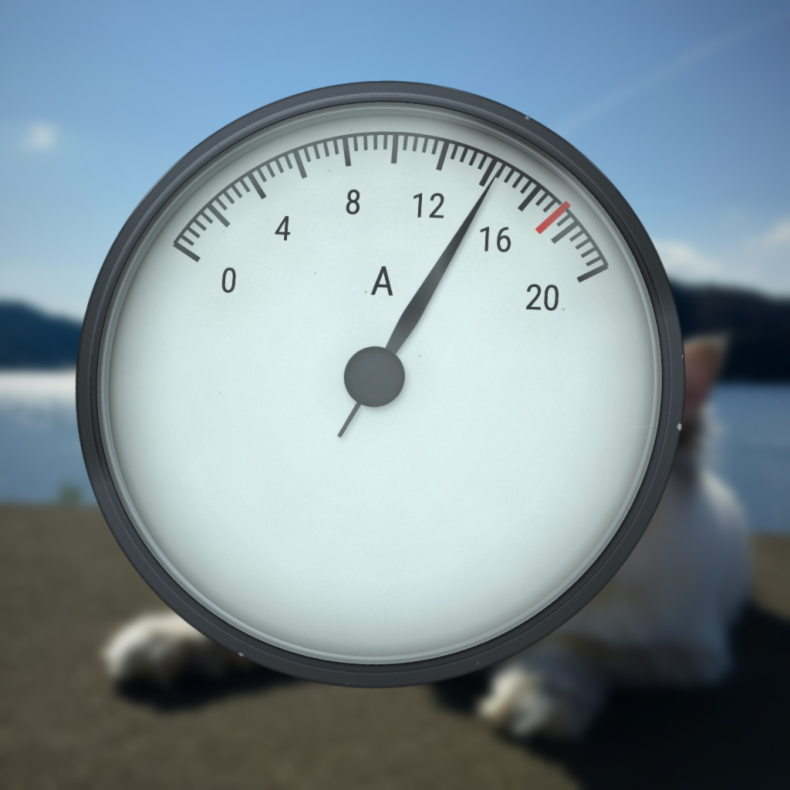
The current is value=14.4 unit=A
